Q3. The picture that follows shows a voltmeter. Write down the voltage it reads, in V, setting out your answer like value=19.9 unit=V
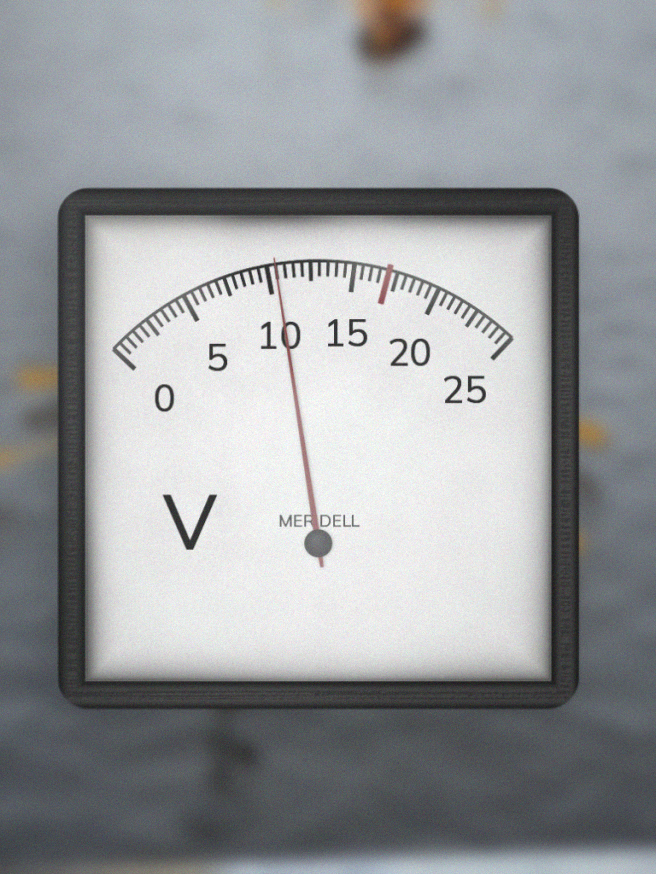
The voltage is value=10.5 unit=V
